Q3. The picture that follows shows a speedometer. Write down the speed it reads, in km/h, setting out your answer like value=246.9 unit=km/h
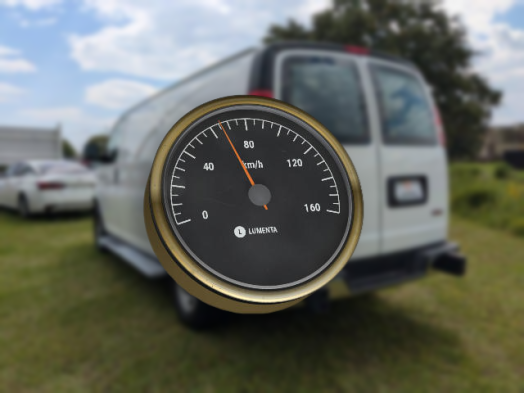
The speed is value=65 unit=km/h
